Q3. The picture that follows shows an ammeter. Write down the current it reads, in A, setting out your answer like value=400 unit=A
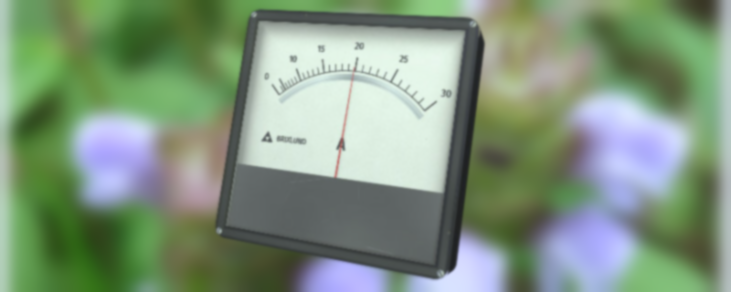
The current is value=20 unit=A
